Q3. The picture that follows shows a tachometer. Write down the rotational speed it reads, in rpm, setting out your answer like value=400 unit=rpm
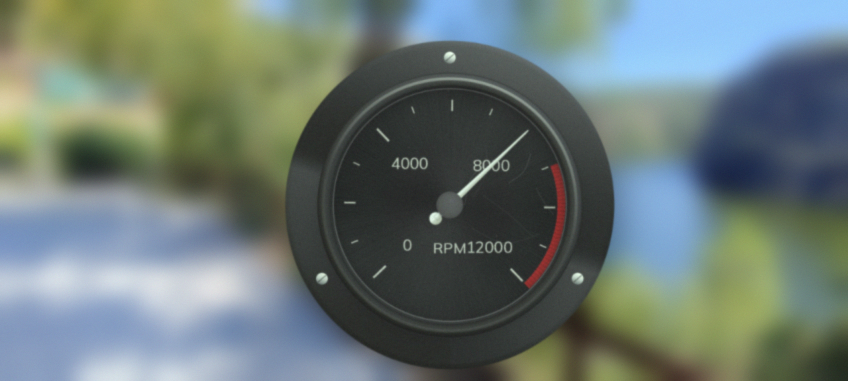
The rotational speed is value=8000 unit=rpm
